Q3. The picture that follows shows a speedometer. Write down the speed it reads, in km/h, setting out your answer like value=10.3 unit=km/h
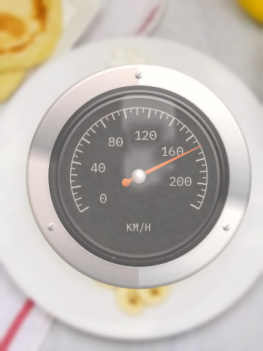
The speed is value=170 unit=km/h
